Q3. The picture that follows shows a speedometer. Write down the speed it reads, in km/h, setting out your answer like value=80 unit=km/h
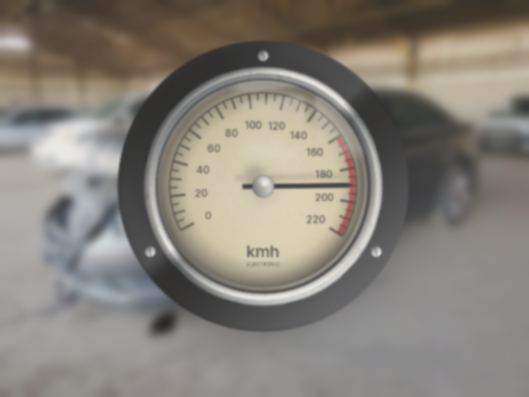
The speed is value=190 unit=km/h
